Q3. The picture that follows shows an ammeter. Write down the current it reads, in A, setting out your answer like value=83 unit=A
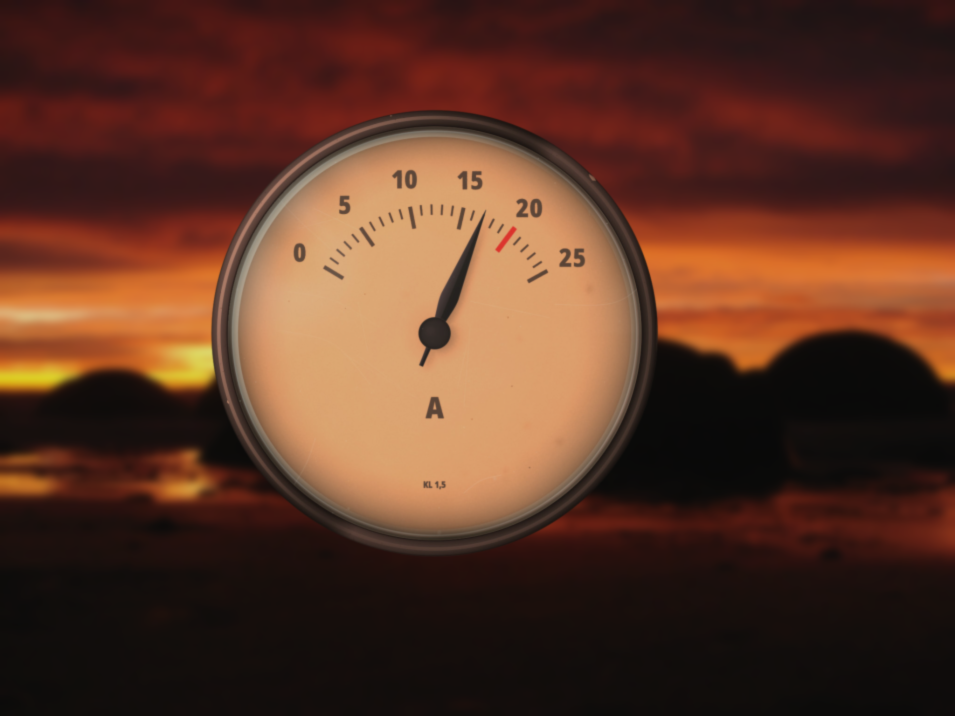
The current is value=17 unit=A
